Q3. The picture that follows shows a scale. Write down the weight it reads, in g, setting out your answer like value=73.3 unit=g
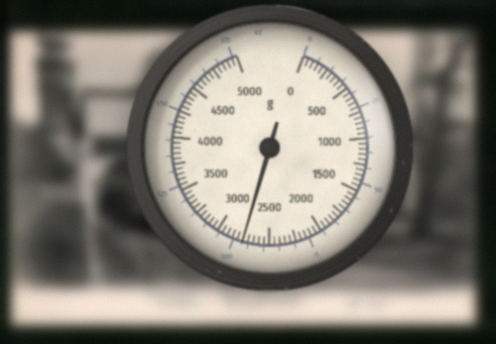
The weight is value=2750 unit=g
